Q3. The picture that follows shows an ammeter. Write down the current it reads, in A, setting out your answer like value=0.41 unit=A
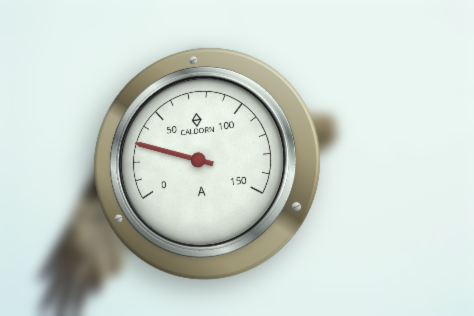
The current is value=30 unit=A
